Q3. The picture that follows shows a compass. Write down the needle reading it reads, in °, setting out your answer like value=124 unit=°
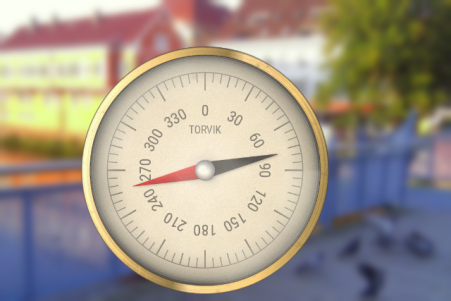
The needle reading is value=257.5 unit=°
